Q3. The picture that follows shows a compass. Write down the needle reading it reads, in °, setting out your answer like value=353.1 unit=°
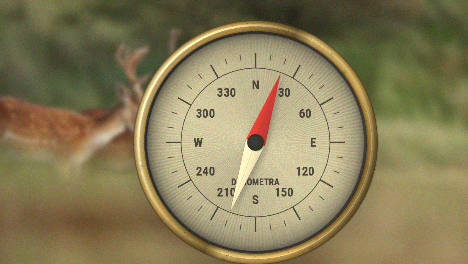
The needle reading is value=20 unit=°
